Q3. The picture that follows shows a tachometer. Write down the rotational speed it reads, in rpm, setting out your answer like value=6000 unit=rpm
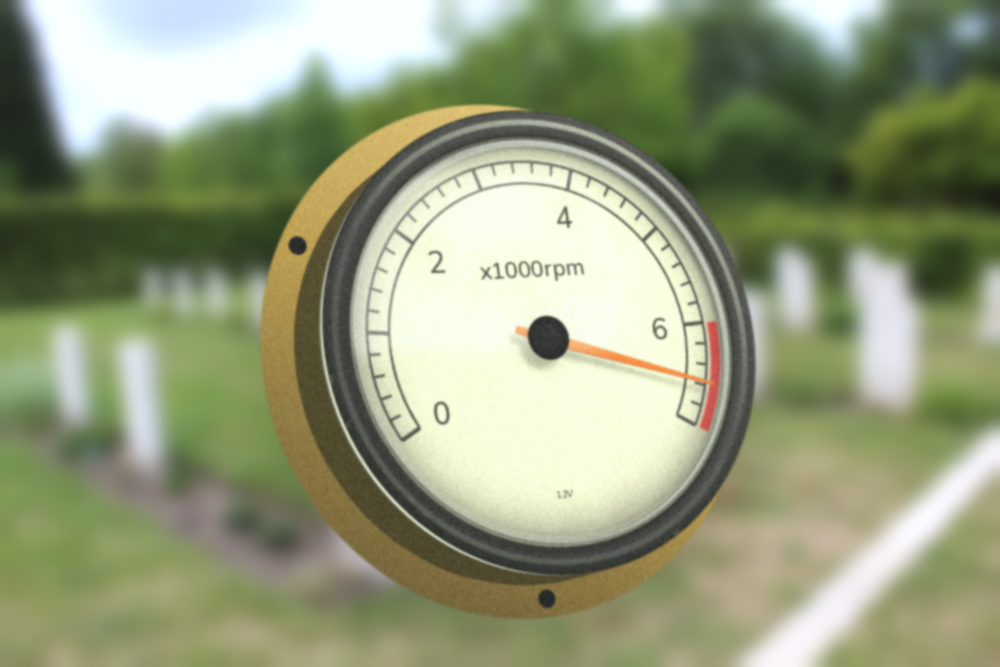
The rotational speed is value=6600 unit=rpm
